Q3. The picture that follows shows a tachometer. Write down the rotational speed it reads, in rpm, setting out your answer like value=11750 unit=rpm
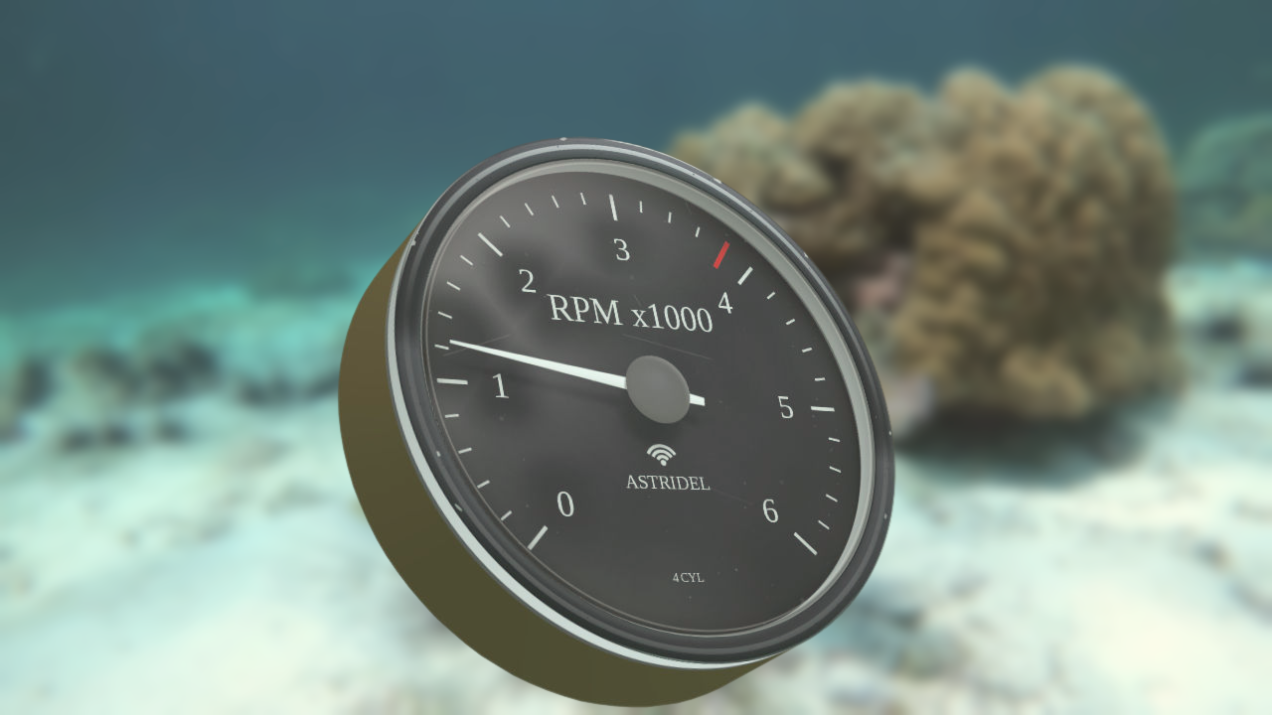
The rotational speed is value=1200 unit=rpm
